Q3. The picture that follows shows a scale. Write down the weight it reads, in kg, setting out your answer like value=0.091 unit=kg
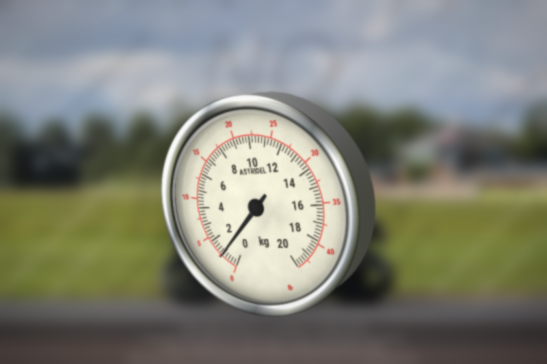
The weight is value=1 unit=kg
